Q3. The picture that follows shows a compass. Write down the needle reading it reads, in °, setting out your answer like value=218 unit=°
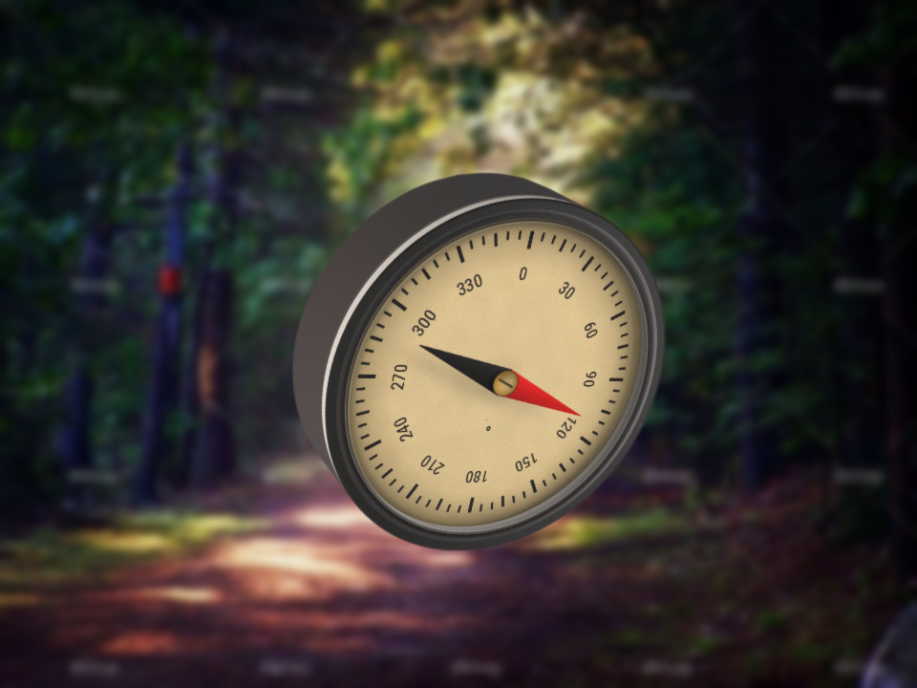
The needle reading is value=110 unit=°
